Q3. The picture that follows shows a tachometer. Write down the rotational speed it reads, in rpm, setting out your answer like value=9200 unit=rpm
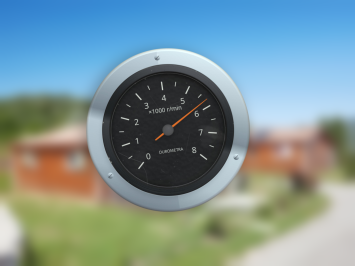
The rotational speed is value=5750 unit=rpm
